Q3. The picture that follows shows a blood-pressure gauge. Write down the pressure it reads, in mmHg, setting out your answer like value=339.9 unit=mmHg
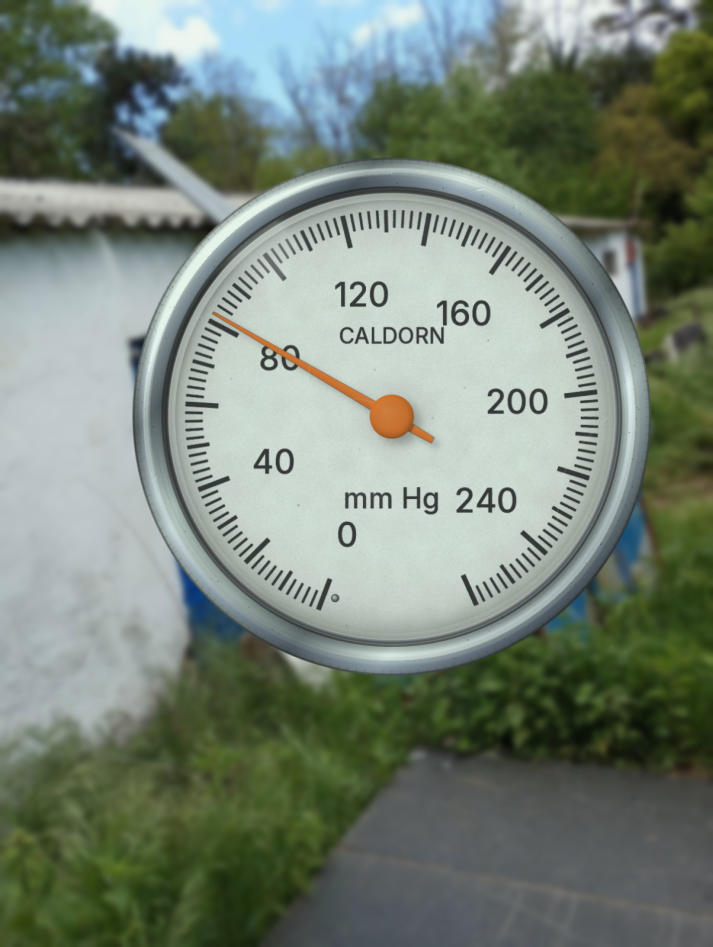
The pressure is value=82 unit=mmHg
